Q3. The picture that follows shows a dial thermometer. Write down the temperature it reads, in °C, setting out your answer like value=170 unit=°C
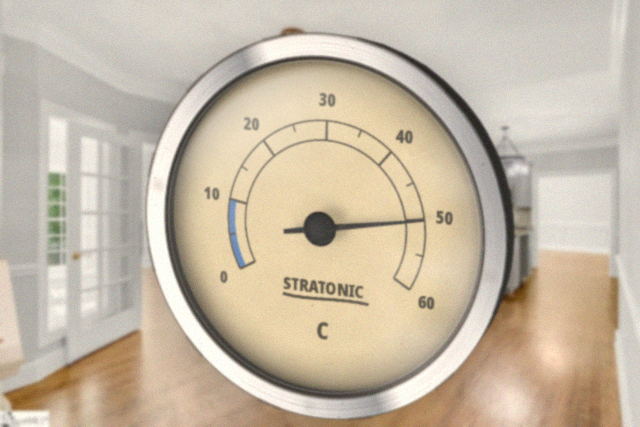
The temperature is value=50 unit=°C
